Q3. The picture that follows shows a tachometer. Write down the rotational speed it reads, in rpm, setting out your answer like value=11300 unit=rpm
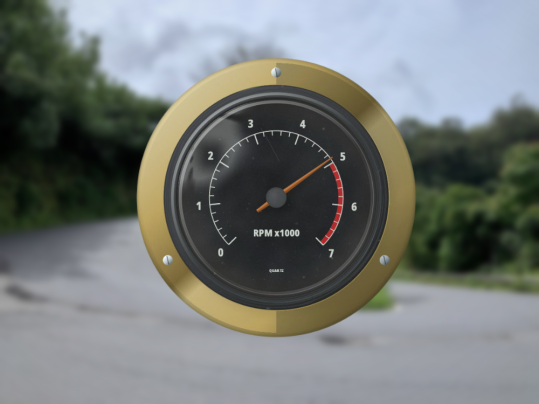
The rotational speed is value=4900 unit=rpm
